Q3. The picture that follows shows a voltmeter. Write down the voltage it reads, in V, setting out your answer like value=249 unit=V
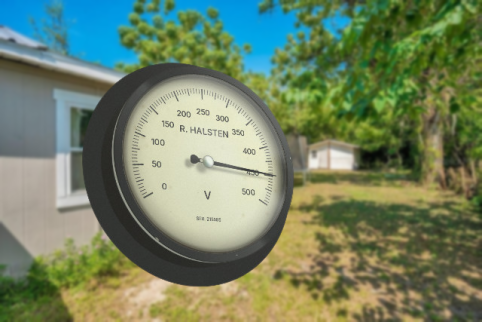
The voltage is value=450 unit=V
